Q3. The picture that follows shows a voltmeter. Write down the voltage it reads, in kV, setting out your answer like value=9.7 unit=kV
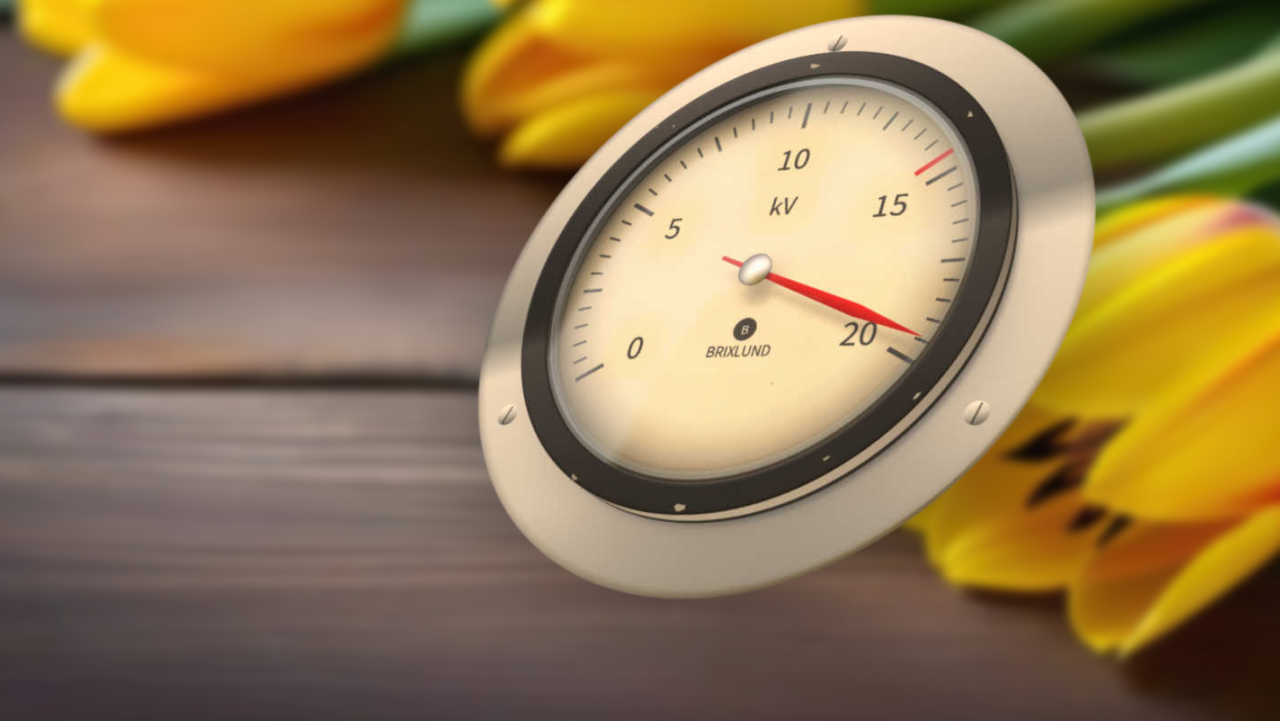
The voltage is value=19.5 unit=kV
